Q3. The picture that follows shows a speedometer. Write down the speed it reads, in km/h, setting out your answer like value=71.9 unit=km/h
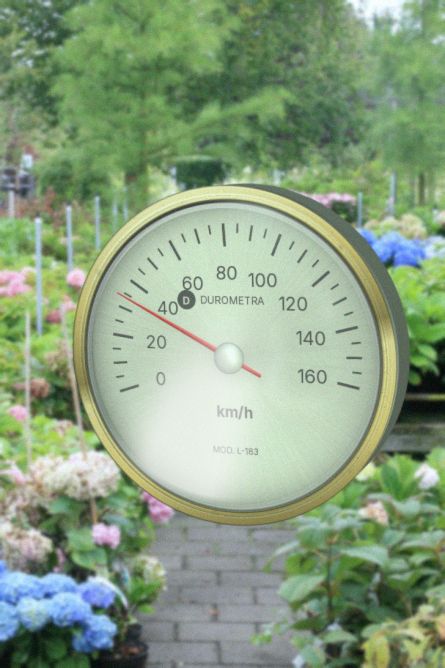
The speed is value=35 unit=km/h
